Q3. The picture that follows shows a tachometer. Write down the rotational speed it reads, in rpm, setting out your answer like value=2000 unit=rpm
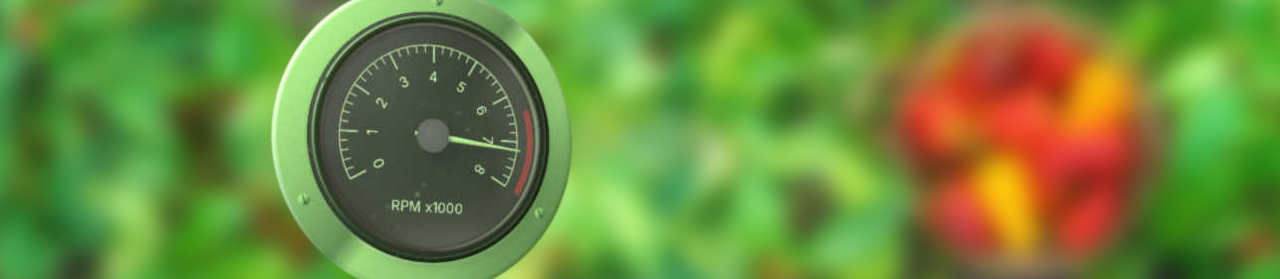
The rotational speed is value=7200 unit=rpm
